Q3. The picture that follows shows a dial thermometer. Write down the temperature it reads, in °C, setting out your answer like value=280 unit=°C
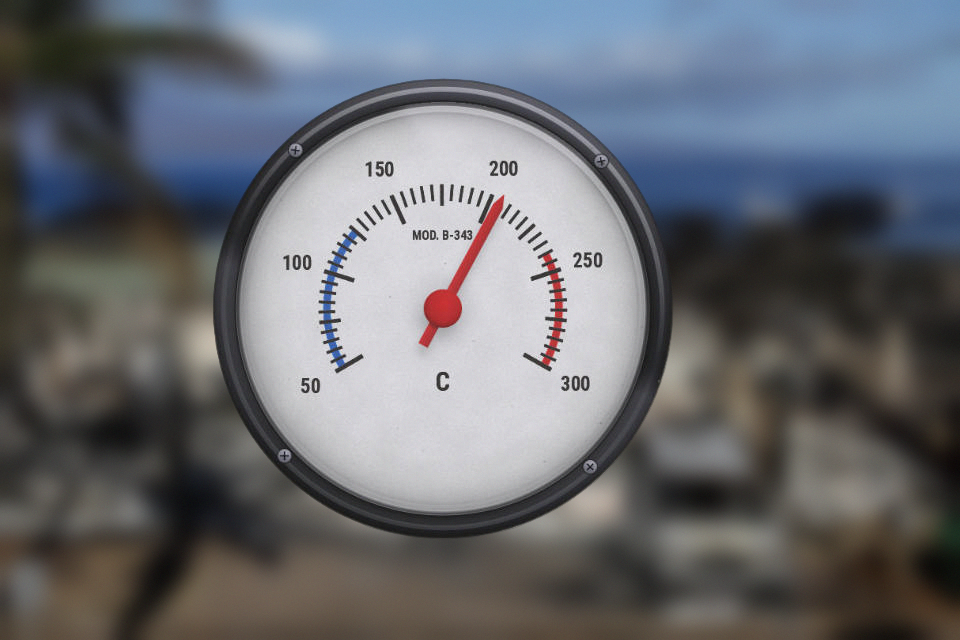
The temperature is value=205 unit=°C
